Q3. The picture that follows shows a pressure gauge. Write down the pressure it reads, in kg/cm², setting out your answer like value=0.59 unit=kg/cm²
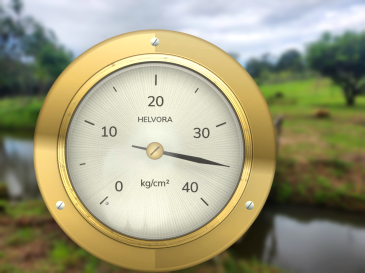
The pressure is value=35 unit=kg/cm²
